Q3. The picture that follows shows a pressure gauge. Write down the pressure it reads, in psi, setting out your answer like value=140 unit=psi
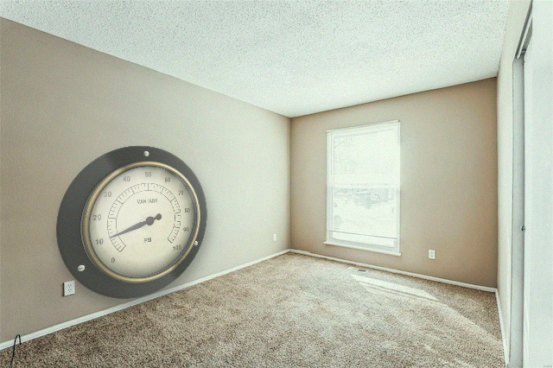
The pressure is value=10 unit=psi
